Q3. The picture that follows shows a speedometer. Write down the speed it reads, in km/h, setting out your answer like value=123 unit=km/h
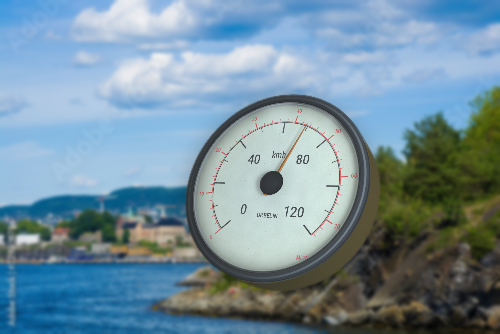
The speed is value=70 unit=km/h
